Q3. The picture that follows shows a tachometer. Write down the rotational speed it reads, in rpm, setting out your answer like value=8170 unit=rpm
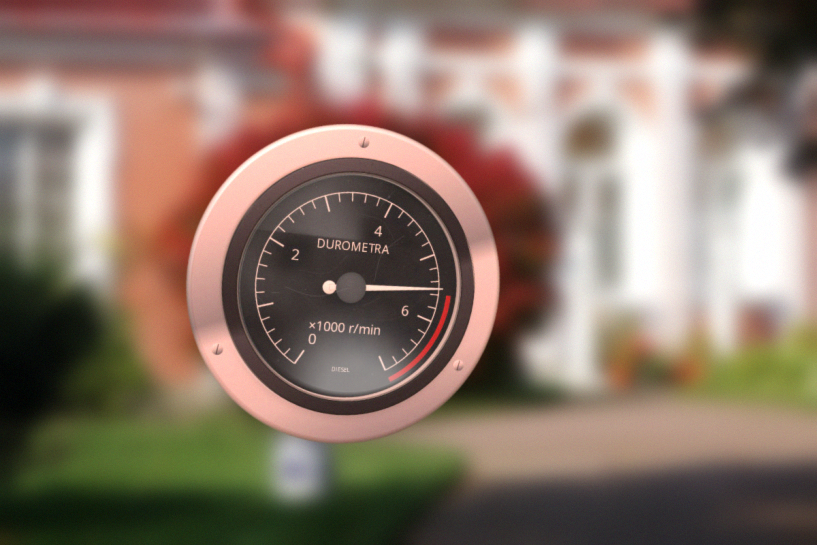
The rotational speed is value=5500 unit=rpm
